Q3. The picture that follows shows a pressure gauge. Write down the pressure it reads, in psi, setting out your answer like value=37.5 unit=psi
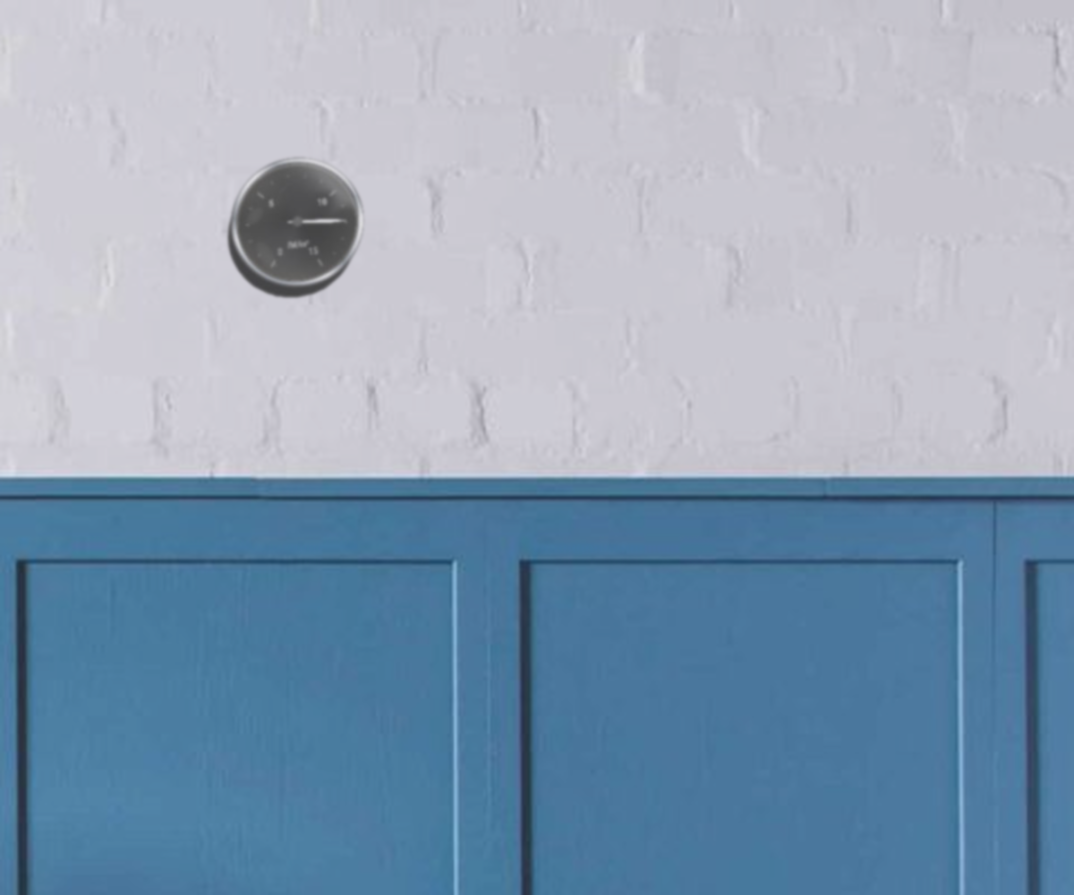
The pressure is value=12 unit=psi
